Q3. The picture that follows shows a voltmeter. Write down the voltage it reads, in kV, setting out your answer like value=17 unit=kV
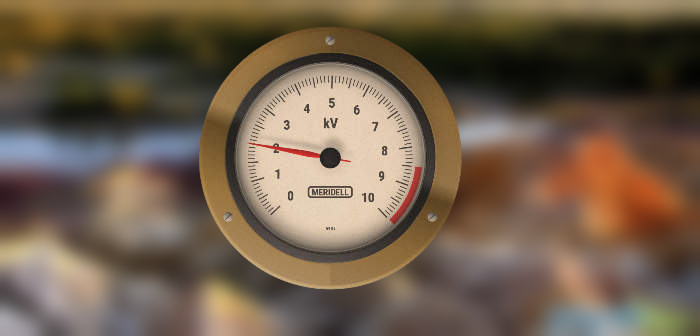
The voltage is value=2 unit=kV
